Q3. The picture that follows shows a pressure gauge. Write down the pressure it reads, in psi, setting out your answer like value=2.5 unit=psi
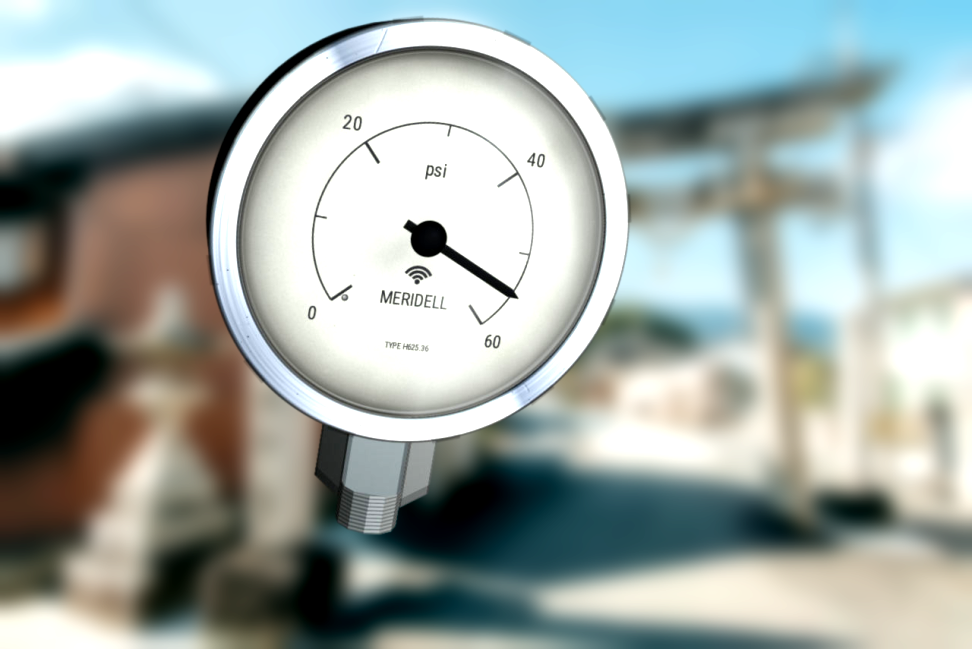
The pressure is value=55 unit=psi
